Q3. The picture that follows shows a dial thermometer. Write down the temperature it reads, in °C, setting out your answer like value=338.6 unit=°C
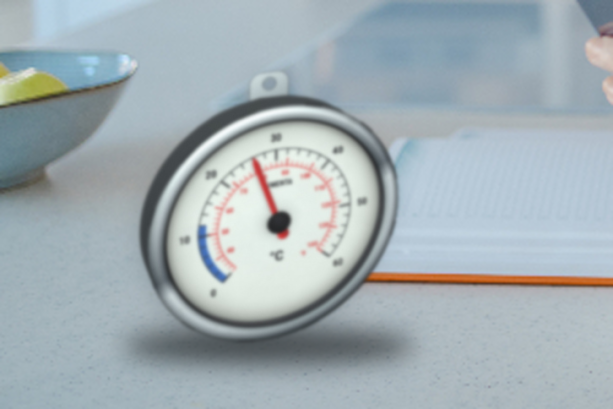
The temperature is value=26 unit=°C
